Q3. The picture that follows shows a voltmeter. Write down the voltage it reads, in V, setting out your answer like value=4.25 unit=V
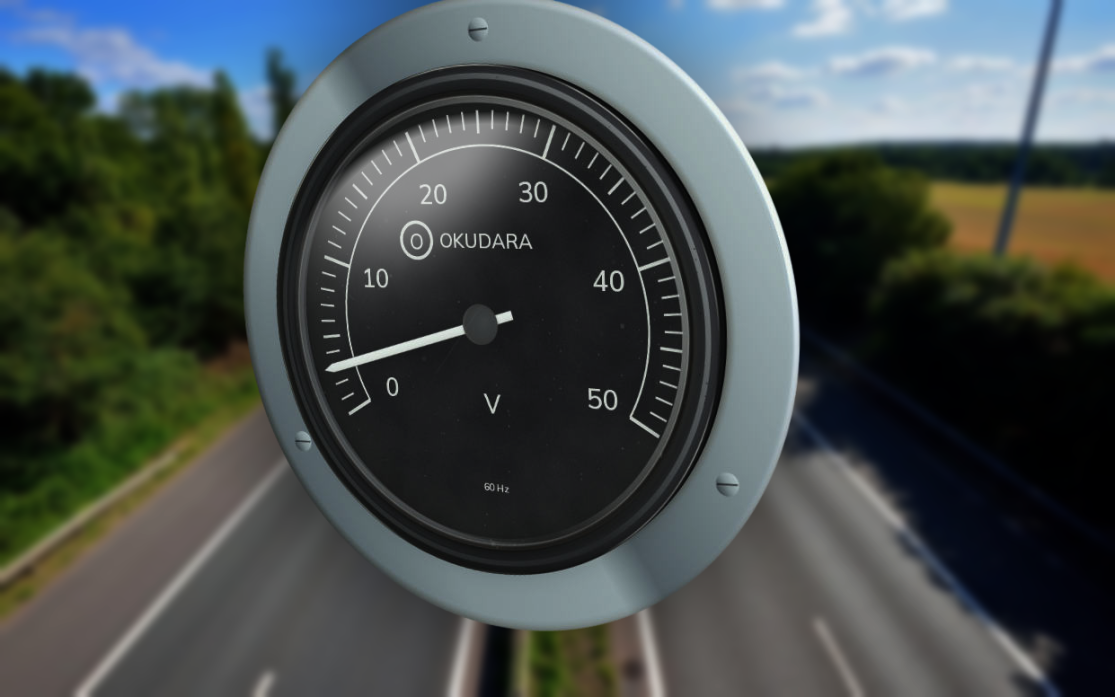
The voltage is value=3 unit=V
